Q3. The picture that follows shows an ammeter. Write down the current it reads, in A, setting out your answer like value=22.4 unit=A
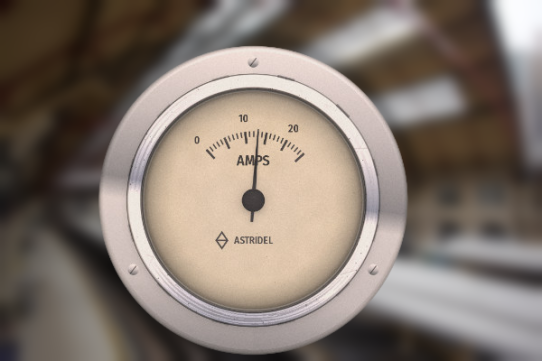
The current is value=13 unit=A
